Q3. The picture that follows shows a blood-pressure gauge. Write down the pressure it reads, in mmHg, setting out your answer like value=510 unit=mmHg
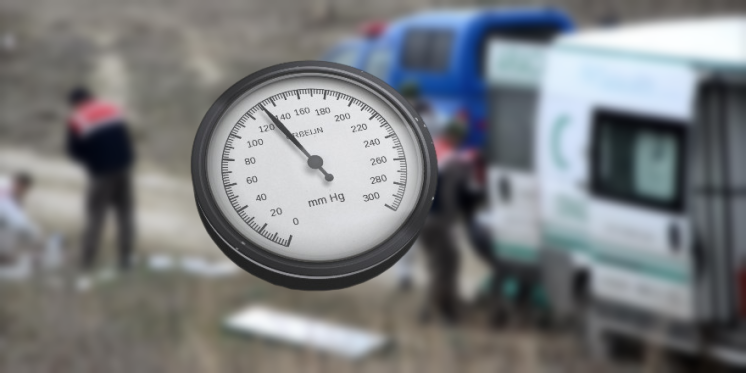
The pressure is value=130 unit=mmHg
